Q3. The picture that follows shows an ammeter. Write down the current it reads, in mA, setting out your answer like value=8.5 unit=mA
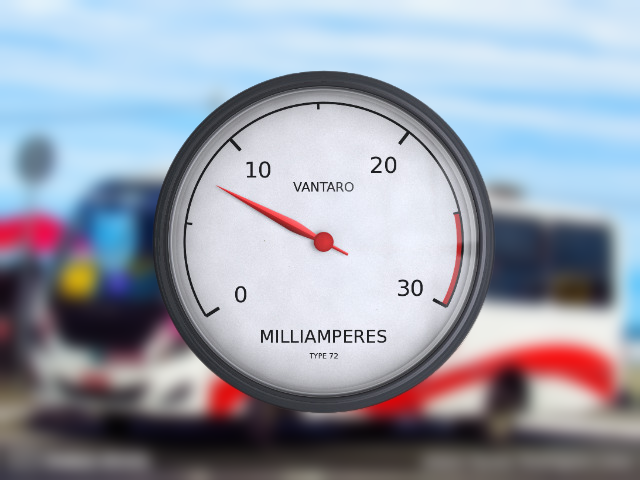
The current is value=7.5 unit=mA
